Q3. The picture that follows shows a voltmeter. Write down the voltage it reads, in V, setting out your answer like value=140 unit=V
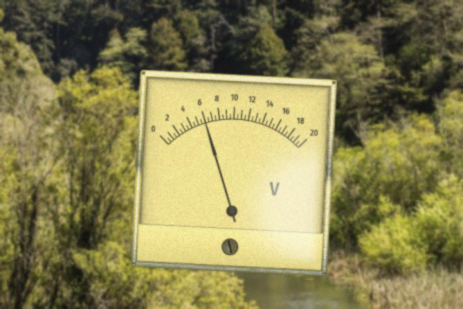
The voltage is value=6 unit=V
